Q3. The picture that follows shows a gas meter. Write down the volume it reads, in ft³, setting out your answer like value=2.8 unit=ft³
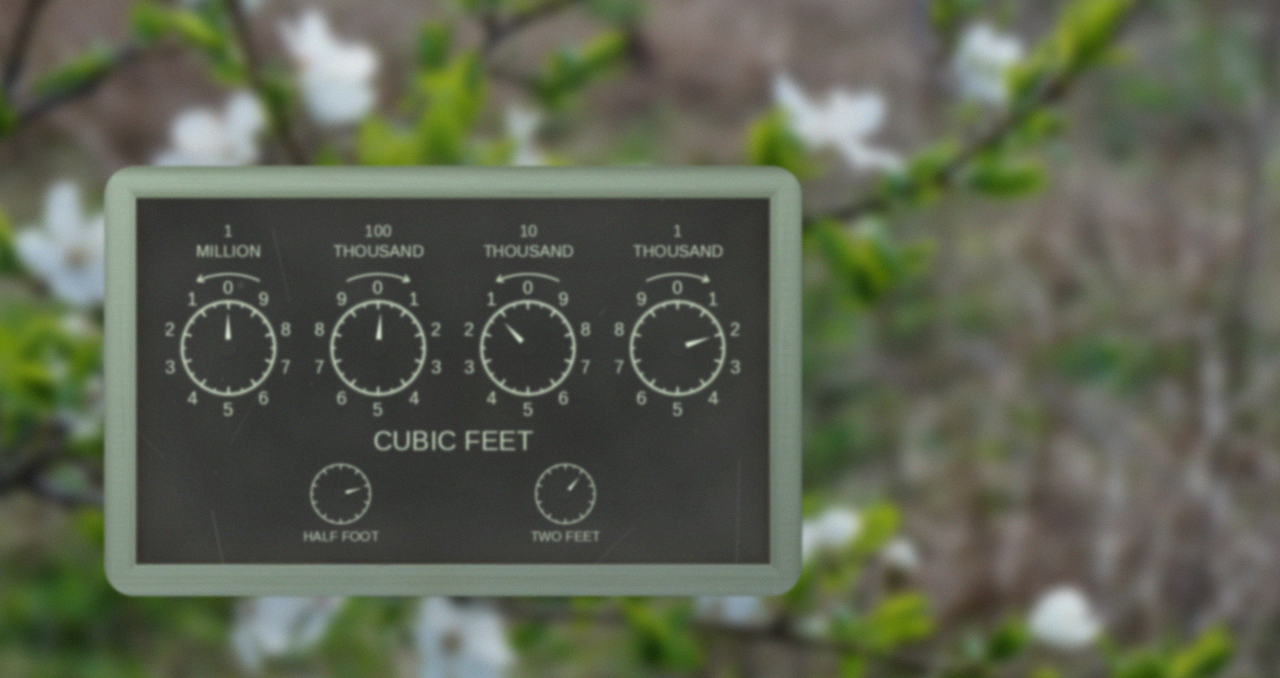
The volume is value=1200 unit=ft³
